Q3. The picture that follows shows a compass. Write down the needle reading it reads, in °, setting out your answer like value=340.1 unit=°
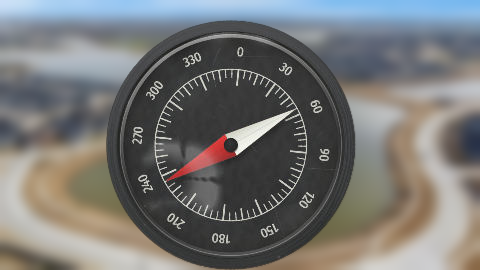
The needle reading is value=235 unit=°
